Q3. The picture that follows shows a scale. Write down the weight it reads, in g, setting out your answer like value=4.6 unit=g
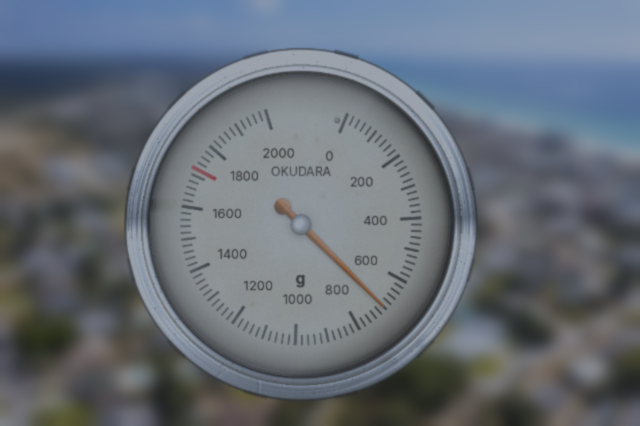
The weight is value=700 unit=g
